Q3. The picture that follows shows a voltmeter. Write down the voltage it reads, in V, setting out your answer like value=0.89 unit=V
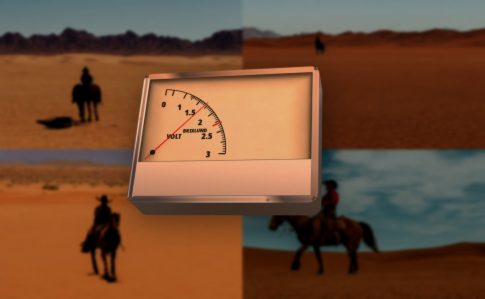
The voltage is value=1.75 unit=V
